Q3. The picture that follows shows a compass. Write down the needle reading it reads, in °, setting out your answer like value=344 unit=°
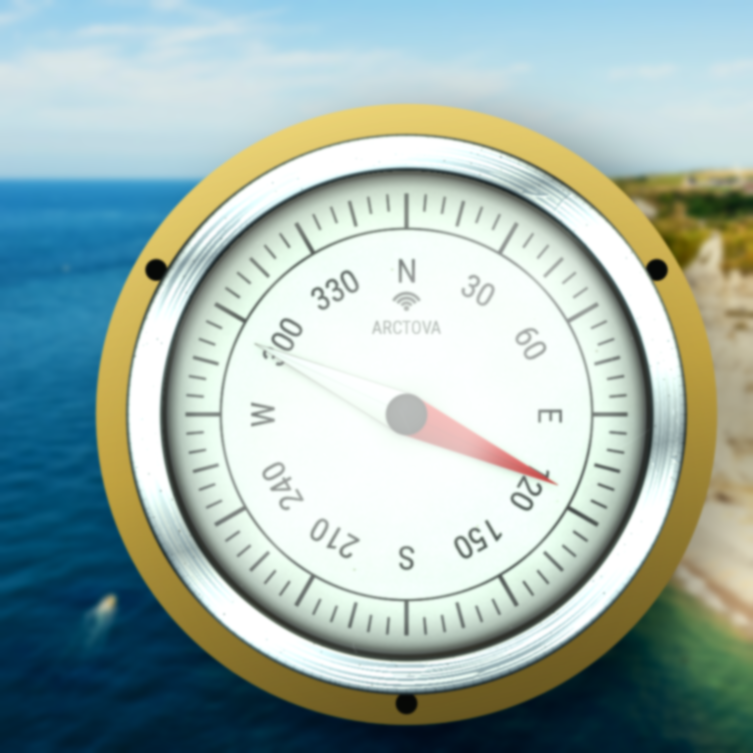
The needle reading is value=115 unit=°
